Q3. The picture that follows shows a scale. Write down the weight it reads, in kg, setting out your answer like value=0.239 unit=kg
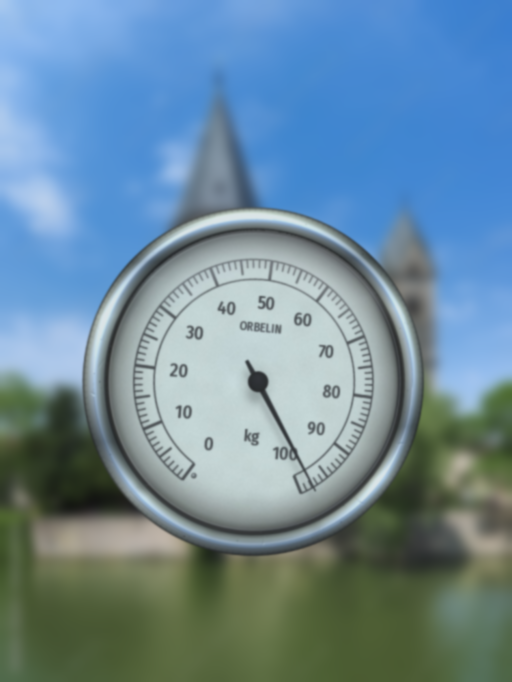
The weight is value=98 unit=kg
